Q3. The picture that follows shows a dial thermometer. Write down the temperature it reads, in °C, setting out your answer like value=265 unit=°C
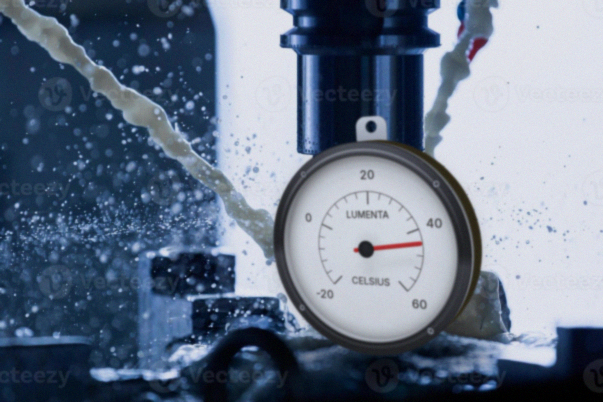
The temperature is value=44 unit=°C
